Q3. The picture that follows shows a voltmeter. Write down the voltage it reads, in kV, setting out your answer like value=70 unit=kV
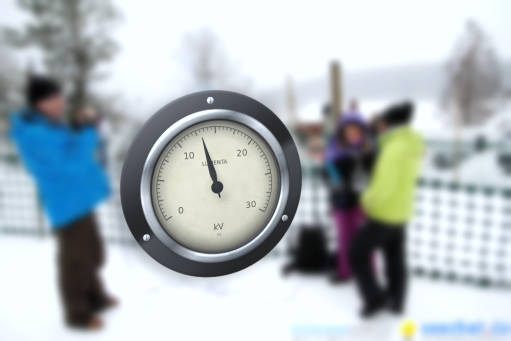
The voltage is value=13 unit=kV
